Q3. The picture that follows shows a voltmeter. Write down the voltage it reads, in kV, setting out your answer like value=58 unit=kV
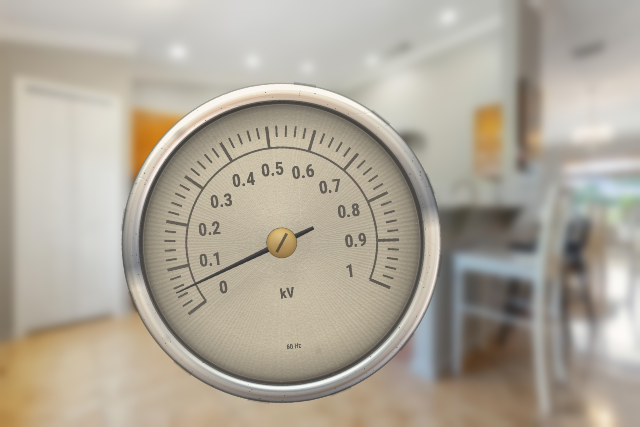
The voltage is value=0.05 unit=kV
